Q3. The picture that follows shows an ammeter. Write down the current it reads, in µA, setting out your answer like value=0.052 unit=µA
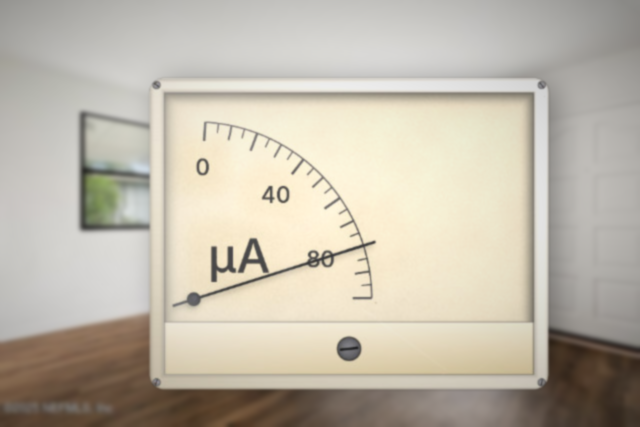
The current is value=80 unit=µA
